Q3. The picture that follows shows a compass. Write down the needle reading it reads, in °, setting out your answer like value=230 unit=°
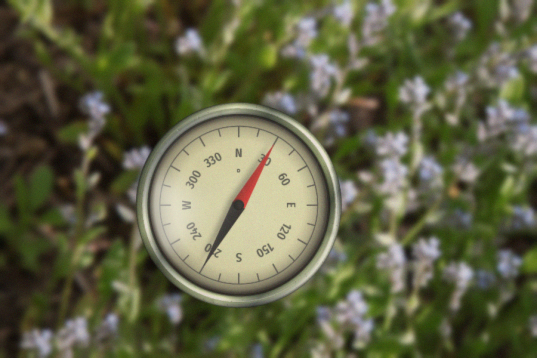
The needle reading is value=30 unit=°
